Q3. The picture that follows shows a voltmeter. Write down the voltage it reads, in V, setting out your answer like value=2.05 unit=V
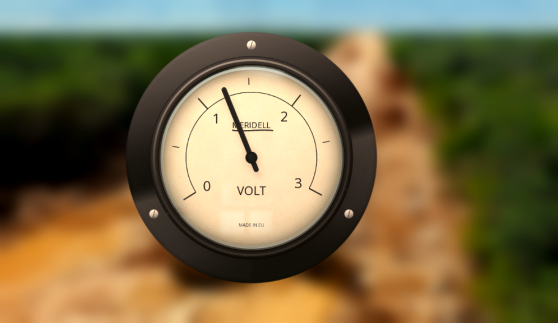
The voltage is value=1.25 unit=V
